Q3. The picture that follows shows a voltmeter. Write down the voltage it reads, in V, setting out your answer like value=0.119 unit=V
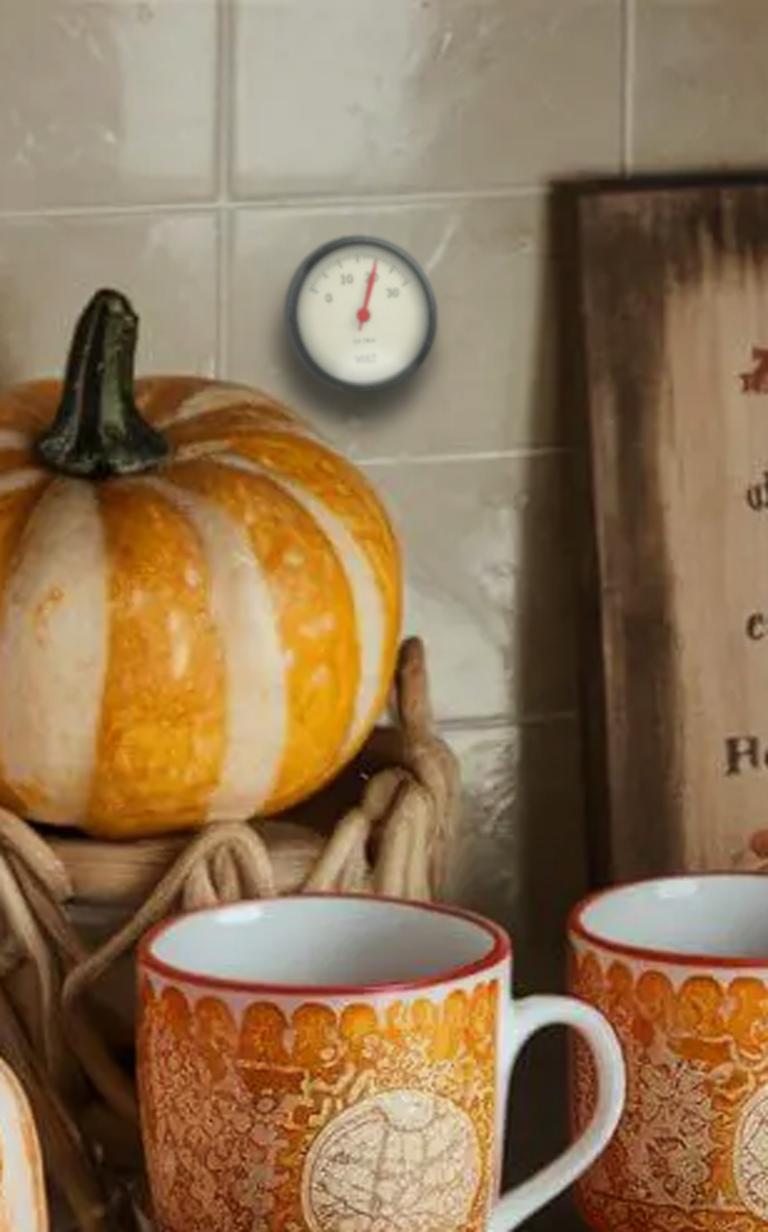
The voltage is value=20 unit=V
